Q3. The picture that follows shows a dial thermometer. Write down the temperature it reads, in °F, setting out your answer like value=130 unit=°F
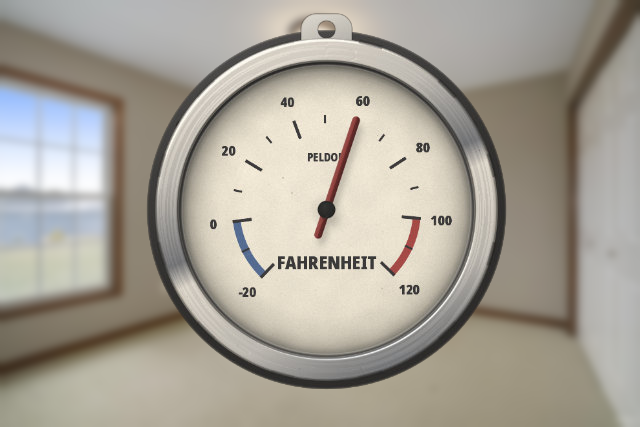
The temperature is value=60 unit=°F
